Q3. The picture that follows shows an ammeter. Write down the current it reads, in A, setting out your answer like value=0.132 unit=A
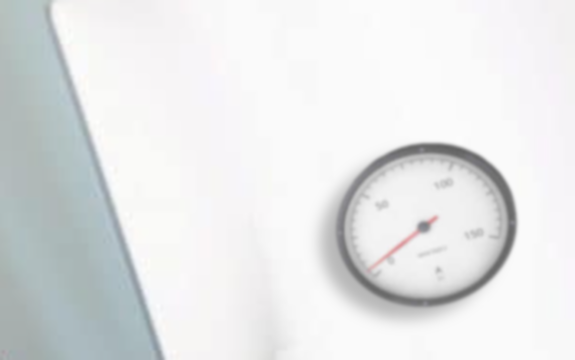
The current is value=5 unit=A
